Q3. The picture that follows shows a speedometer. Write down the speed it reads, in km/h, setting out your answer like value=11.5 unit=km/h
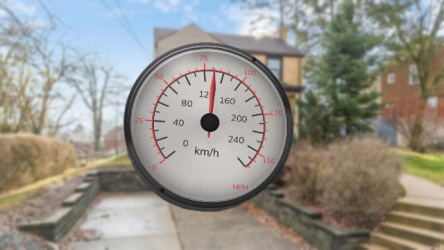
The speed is value=130 unit=km/h
